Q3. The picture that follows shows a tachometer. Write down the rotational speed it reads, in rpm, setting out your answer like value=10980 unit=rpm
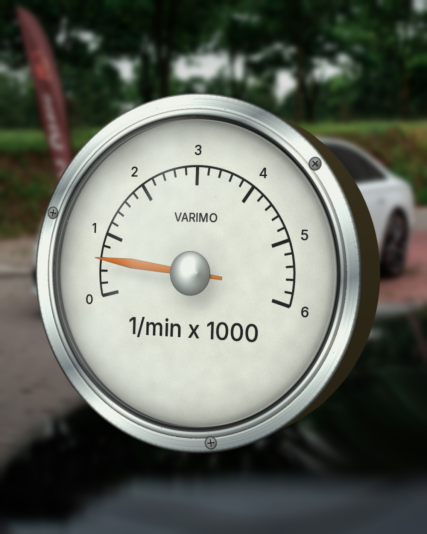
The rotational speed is value=600 unit=rpm
